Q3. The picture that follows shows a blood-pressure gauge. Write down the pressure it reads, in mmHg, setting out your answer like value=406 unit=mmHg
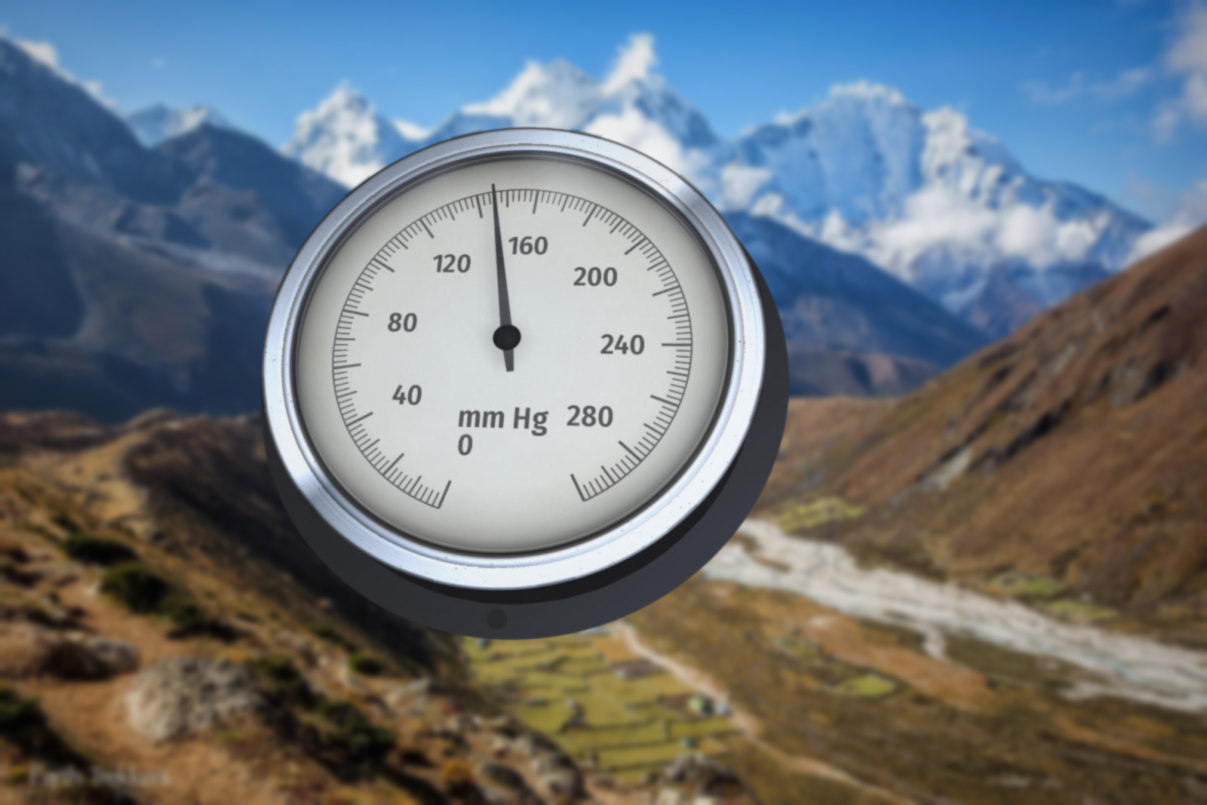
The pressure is value=146 unit=mmHg
